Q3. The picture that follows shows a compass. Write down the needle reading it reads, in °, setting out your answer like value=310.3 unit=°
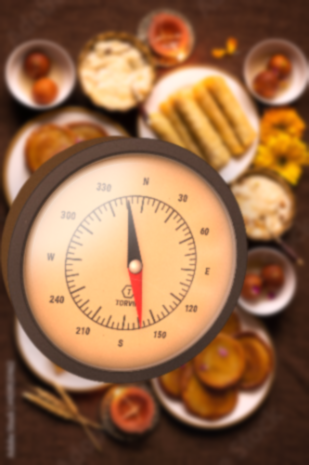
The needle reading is value=165 unit=°
